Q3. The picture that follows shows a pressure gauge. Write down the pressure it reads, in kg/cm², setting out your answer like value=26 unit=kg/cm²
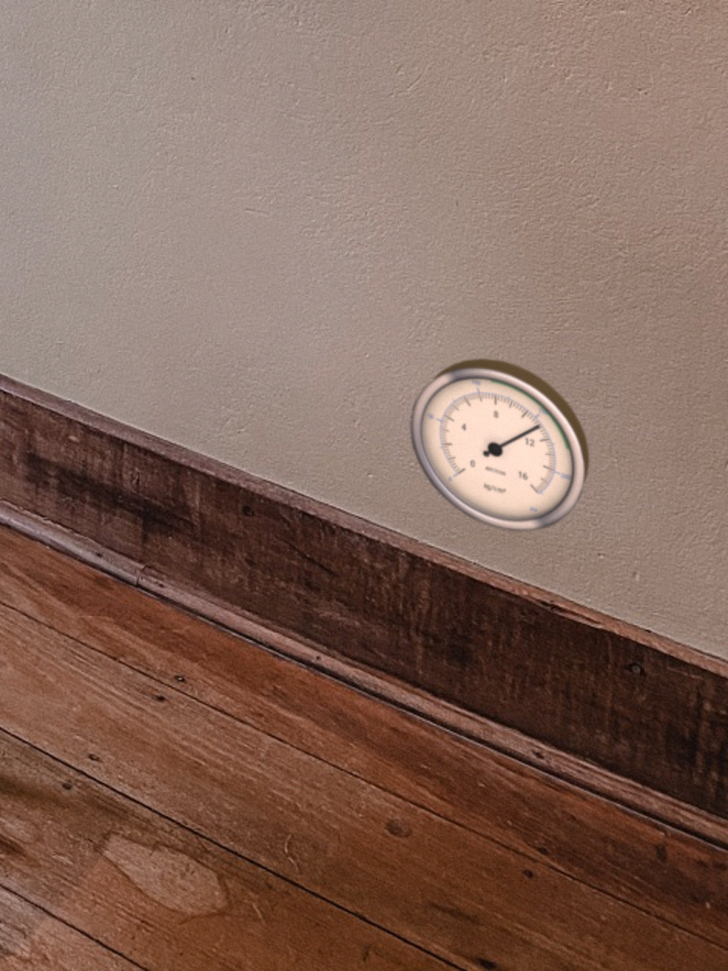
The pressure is value=11 unit=kg/cm²
